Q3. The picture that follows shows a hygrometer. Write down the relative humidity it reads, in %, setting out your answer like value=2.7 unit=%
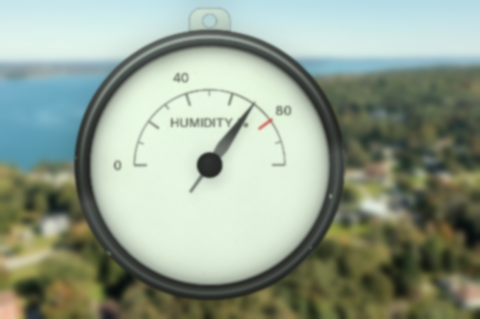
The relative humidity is value=70 unit=%
